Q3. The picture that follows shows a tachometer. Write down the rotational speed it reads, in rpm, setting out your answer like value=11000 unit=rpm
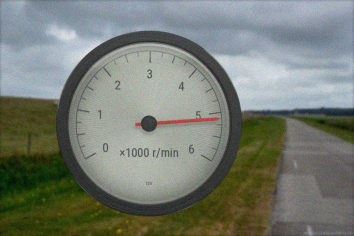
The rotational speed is value=5125 unit=rpm
